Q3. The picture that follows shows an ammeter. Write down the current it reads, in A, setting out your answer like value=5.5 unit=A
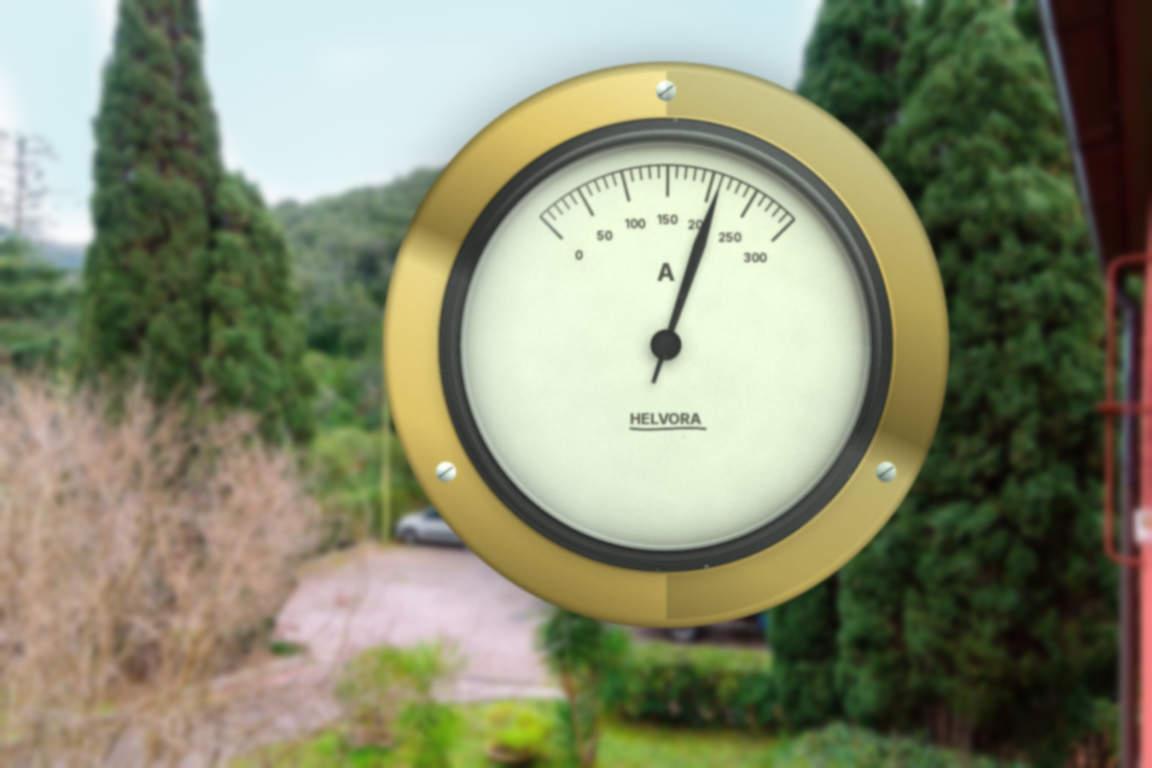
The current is value=210 unit=A
